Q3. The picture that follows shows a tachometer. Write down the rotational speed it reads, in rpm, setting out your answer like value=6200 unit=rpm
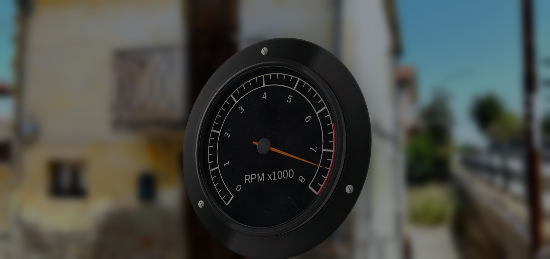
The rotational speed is value=7400 unit=rpm
